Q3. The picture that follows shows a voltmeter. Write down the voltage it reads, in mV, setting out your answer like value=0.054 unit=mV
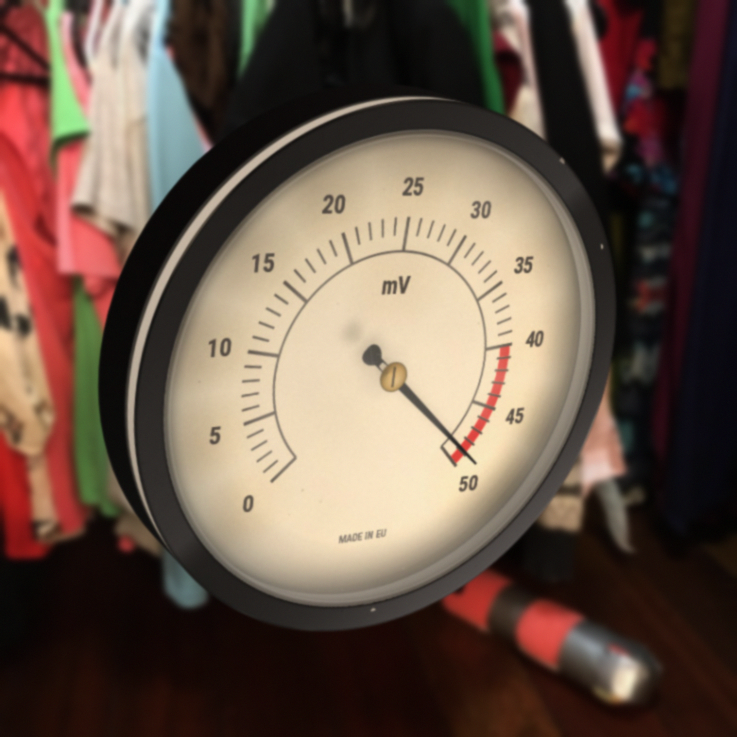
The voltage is value=49 unit=mV
